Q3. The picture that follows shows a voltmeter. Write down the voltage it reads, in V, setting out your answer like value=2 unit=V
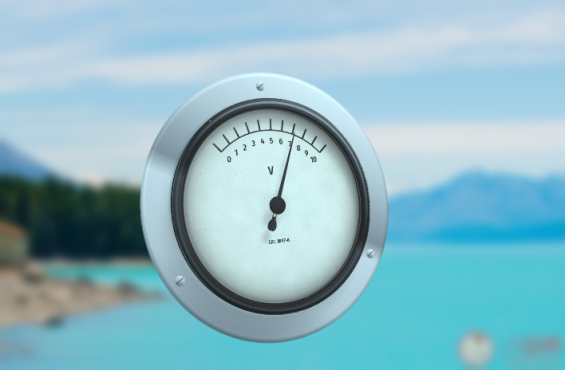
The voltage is value=7 unit=V
